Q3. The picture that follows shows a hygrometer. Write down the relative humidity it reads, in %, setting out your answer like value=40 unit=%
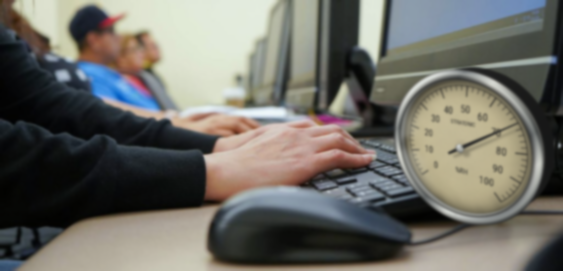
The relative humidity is value=70 unit=%
